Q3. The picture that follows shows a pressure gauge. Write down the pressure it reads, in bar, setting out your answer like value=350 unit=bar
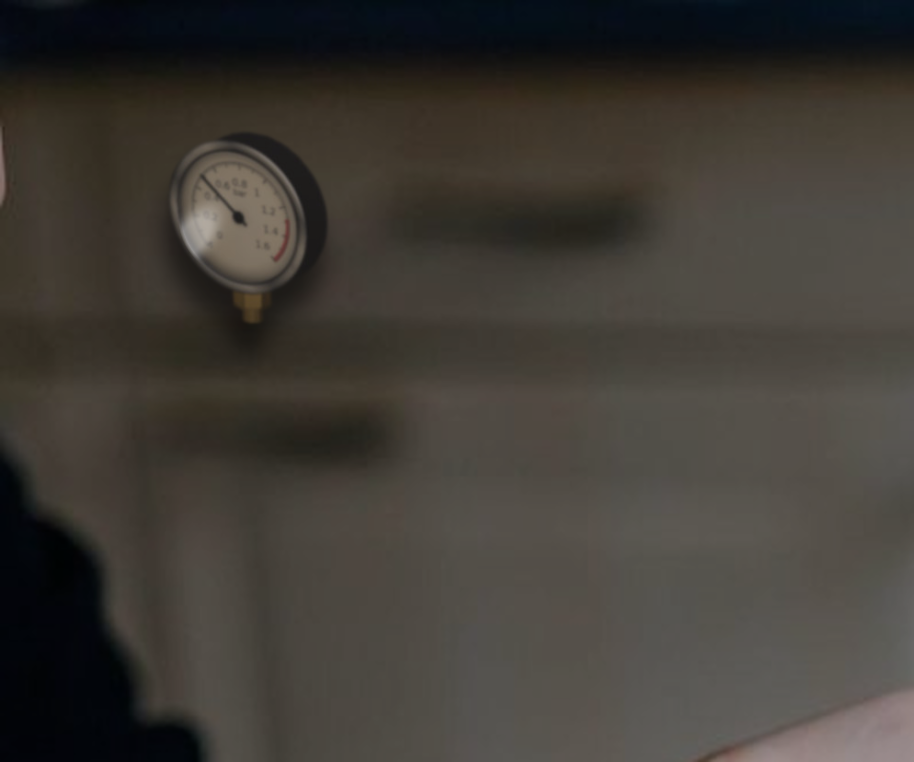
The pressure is value=0.5 unit=bar
